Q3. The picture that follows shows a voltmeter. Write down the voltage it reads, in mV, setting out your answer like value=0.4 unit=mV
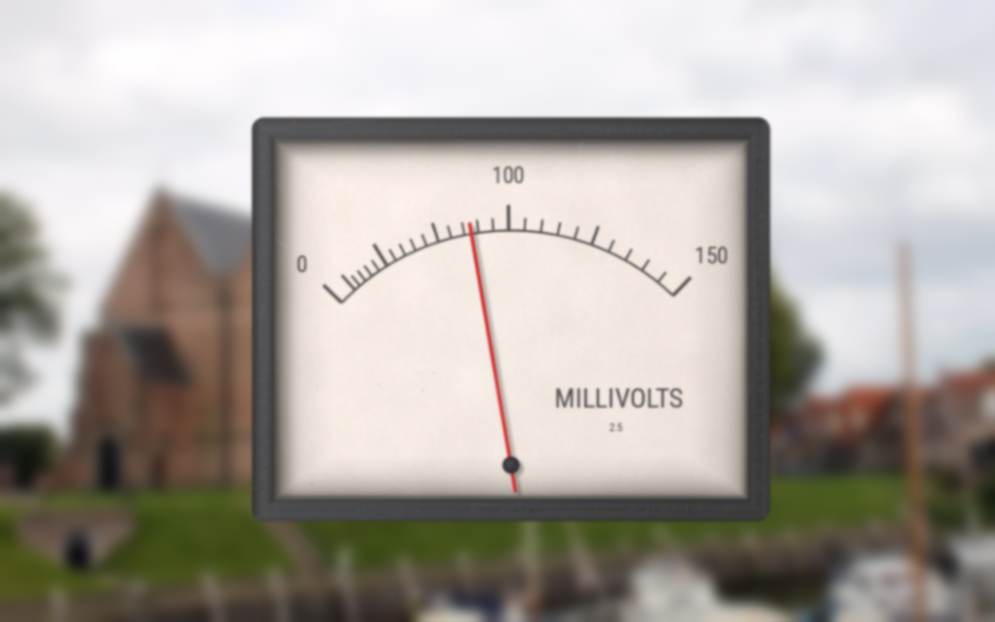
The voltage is value=87.5 unit=mV
